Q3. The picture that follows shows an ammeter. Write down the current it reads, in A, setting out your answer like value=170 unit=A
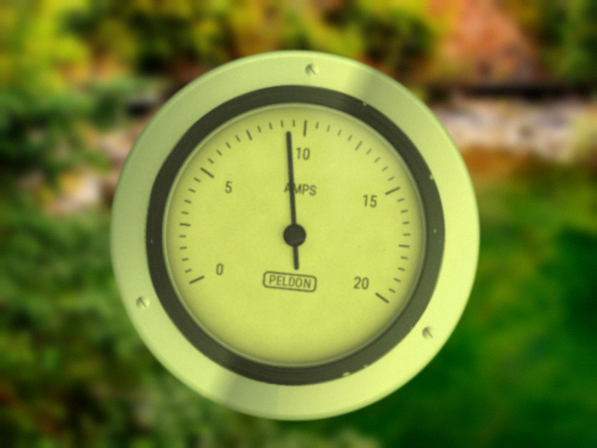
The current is value=9.25 unit=A
